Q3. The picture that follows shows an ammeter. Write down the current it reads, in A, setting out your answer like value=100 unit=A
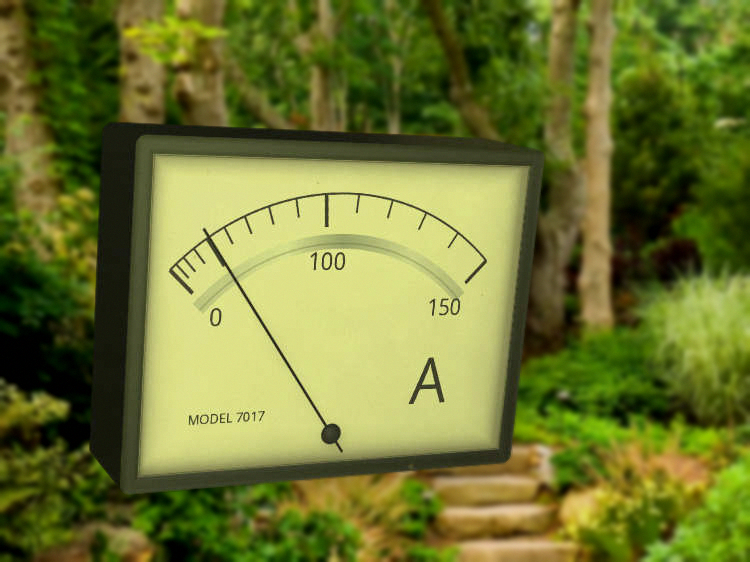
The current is value=50 unit=A
